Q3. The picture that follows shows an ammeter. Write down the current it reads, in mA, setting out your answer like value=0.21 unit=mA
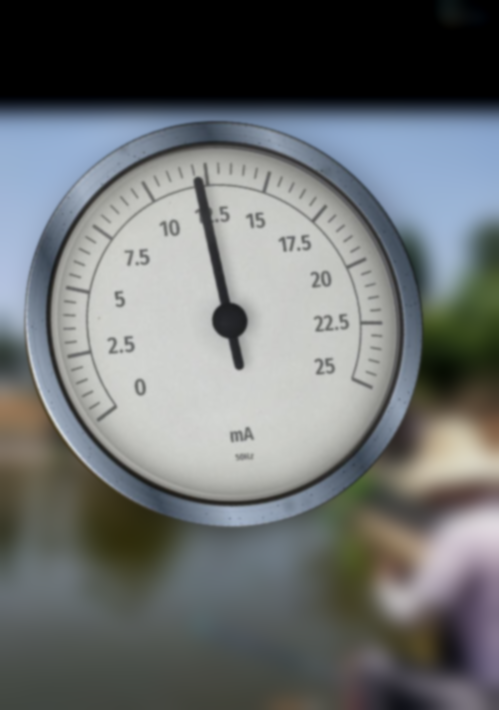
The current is value=12 unit=mA
